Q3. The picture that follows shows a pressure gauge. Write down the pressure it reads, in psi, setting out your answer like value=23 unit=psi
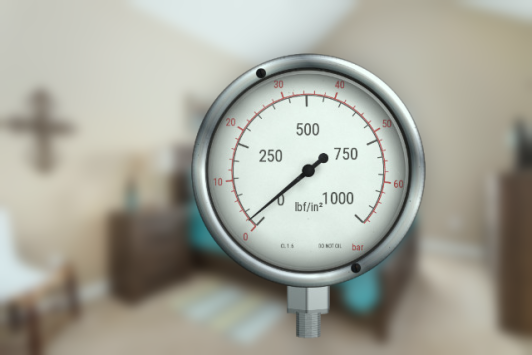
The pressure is value=25 unit=psi
